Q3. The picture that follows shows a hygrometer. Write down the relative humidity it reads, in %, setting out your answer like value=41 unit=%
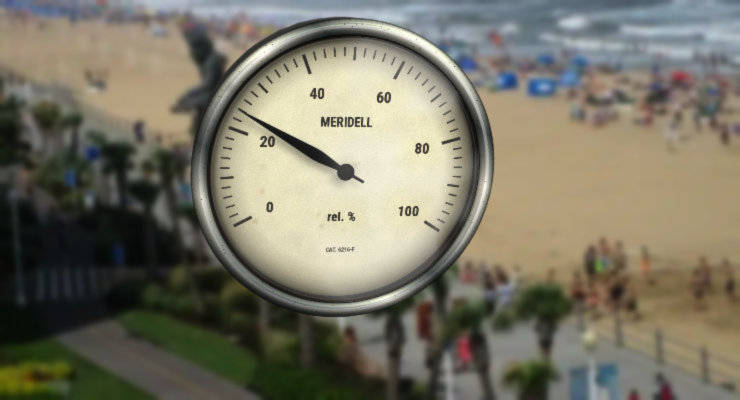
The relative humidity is value=24 unit=%
